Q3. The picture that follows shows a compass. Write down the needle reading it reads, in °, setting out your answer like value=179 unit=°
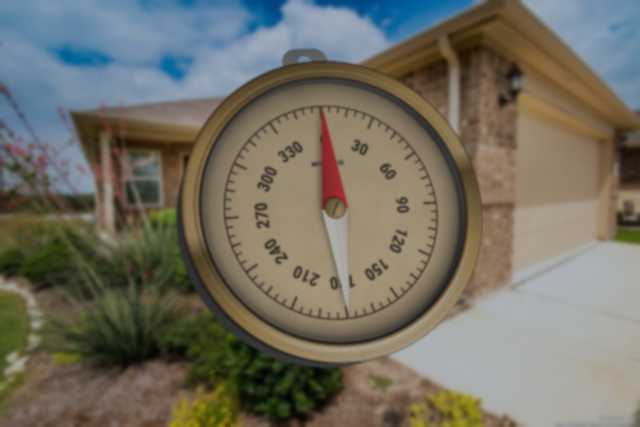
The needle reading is value=0 unit=°
